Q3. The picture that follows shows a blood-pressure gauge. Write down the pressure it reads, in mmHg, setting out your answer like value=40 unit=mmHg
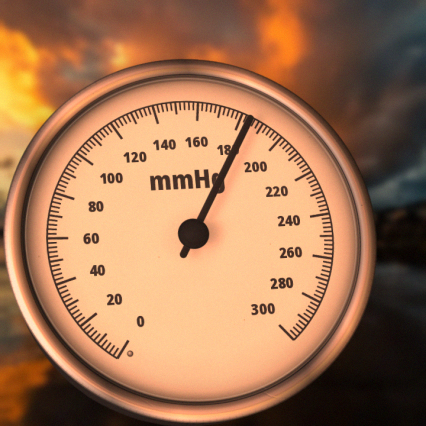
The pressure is value=184 unit=mmHg
